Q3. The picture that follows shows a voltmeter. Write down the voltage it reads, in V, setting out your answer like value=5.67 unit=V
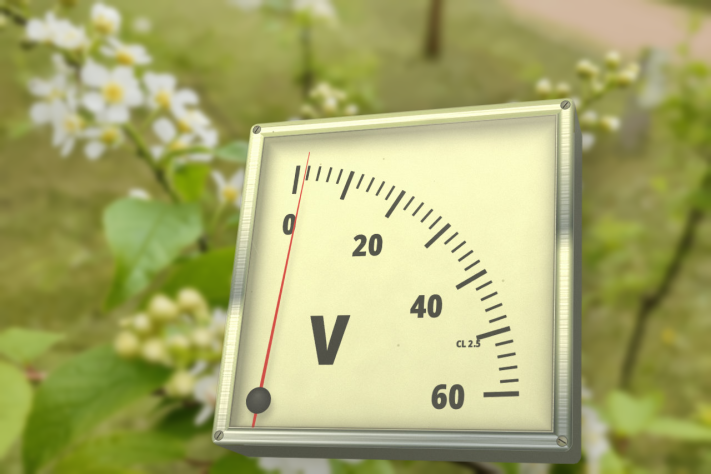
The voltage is value=2 unit=V
